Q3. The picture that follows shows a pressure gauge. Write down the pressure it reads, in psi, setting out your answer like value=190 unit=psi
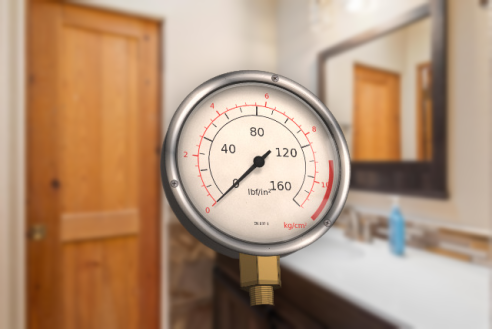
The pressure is value=0 unit=psi
